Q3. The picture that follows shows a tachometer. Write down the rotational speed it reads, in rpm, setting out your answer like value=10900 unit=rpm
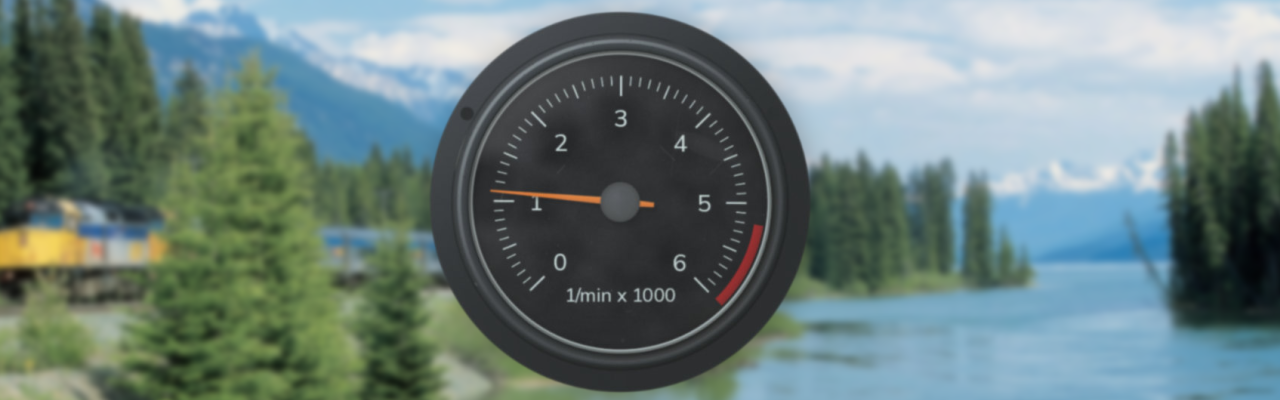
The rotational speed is value=1100 unit=rpm
